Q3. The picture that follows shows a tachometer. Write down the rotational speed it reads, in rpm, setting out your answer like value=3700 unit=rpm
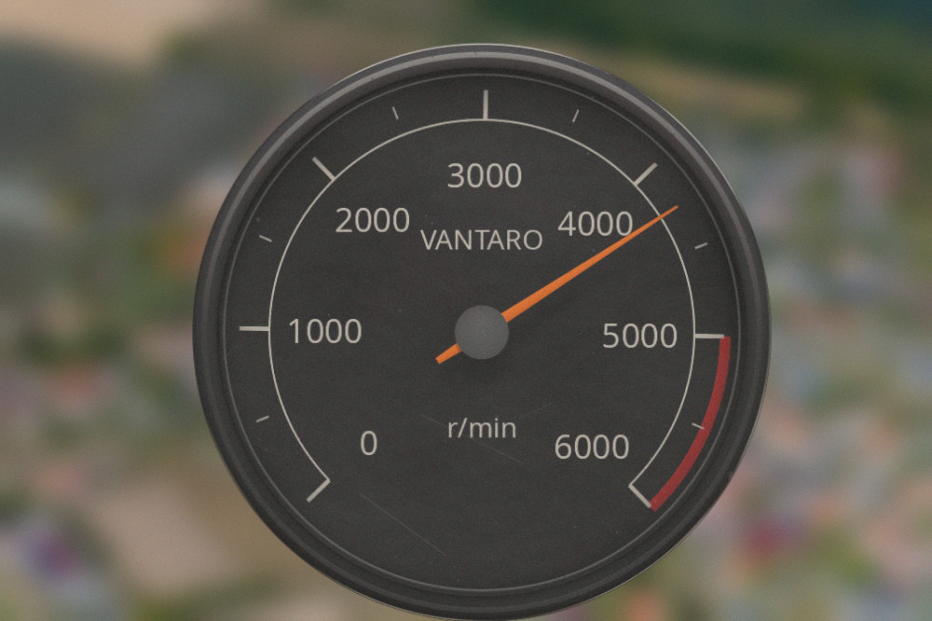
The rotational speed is value=4250 unit=rpm
